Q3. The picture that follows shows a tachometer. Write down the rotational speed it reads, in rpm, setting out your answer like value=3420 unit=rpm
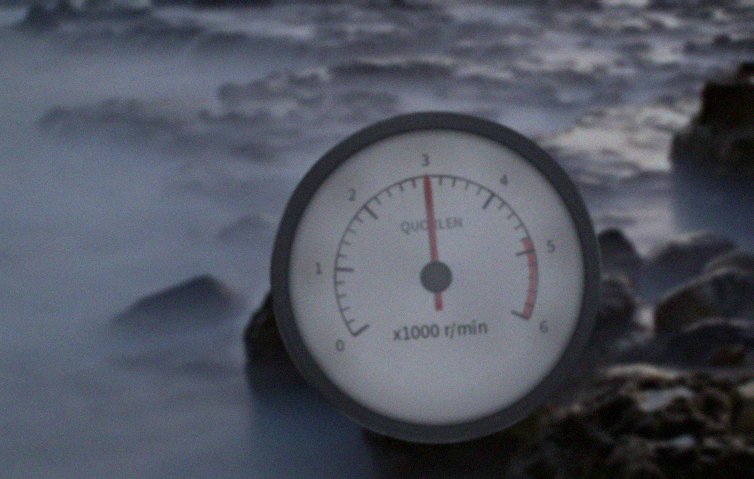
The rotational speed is value=3000 unit=rpm
